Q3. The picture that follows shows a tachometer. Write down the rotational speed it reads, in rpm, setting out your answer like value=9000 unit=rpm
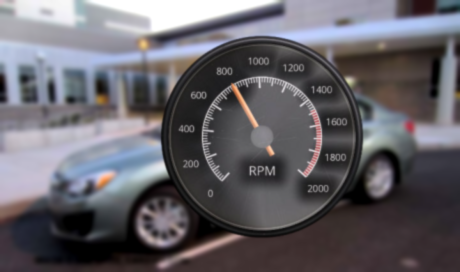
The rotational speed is value=800 unit=rpm
